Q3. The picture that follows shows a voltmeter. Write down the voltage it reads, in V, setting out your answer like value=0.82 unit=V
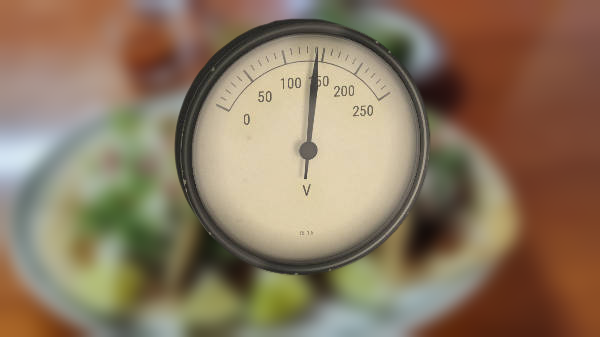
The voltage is value=140 unit=V
